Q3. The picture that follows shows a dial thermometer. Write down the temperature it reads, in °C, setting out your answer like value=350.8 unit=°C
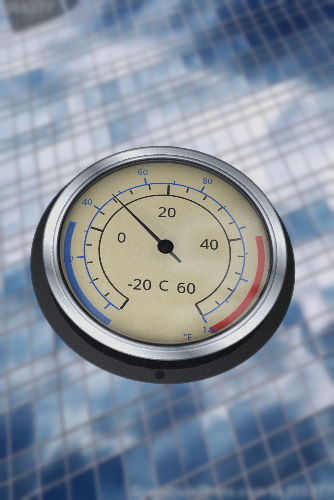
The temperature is value=8 unit=°C
